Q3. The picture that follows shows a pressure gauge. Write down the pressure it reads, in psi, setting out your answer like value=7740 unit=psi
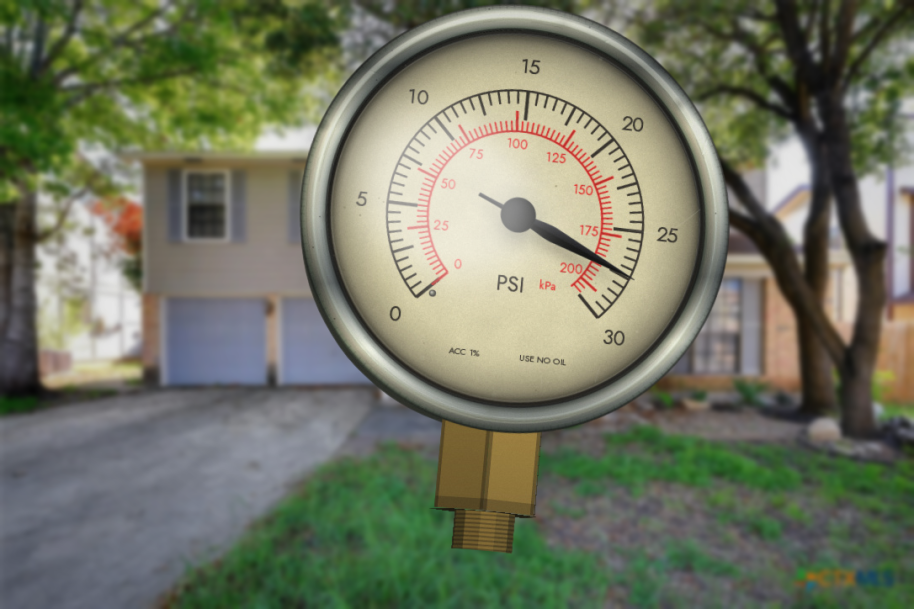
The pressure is value=27.5 unit=psi
